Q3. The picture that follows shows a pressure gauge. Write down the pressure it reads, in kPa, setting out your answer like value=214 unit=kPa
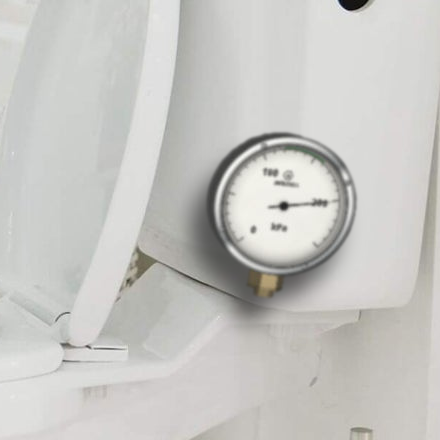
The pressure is value=200 unit=kPa
